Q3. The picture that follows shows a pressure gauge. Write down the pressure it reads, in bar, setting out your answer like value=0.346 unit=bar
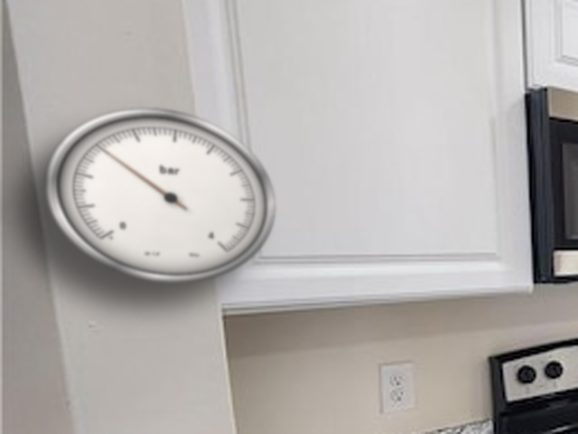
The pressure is value=1.2 unit=bar
